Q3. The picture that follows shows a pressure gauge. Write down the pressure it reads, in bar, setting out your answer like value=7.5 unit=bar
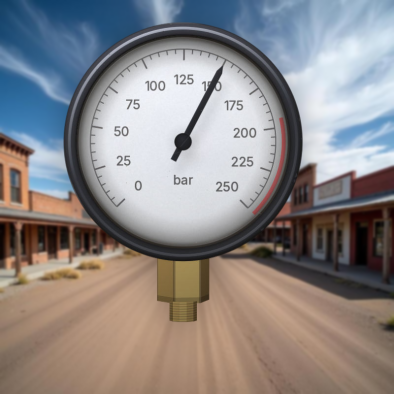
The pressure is value=150 unit=bar
